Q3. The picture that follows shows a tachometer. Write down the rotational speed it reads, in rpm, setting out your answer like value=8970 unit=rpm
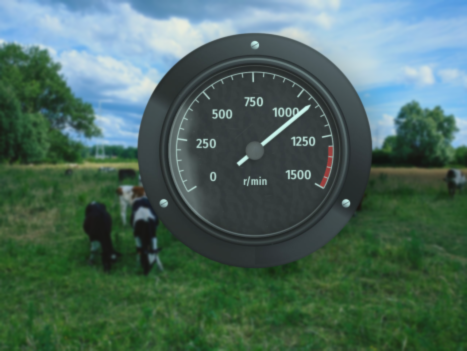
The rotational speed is value=1075 unit=rpm
